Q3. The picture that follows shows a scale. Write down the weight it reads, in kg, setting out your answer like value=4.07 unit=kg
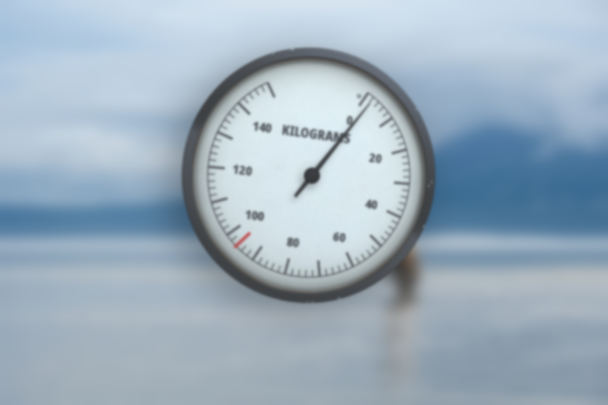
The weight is value=2 unit=kg
